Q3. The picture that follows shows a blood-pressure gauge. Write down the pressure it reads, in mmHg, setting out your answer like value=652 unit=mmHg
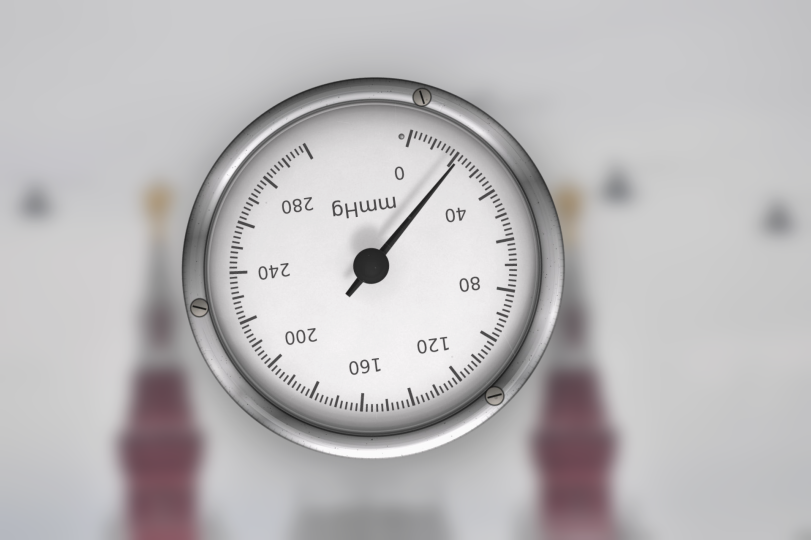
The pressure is value=22 unit=mmHg
